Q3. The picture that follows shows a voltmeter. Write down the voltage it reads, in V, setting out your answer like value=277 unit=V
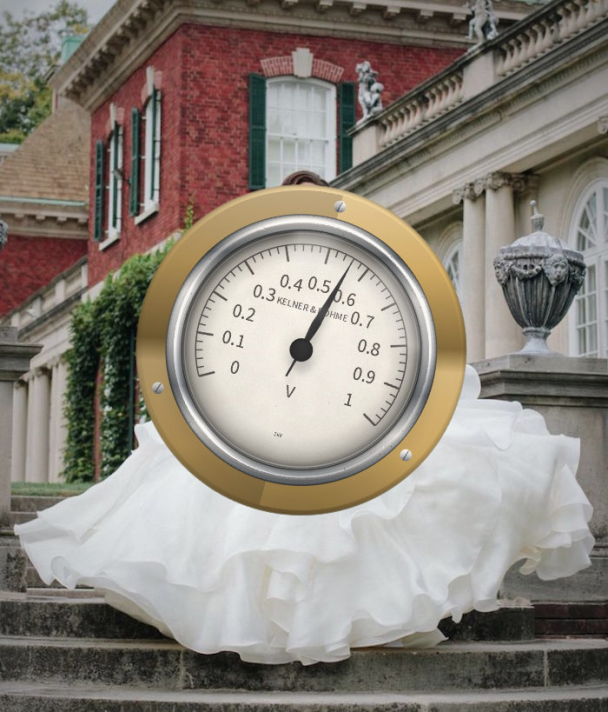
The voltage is value=0.56 unit=V
